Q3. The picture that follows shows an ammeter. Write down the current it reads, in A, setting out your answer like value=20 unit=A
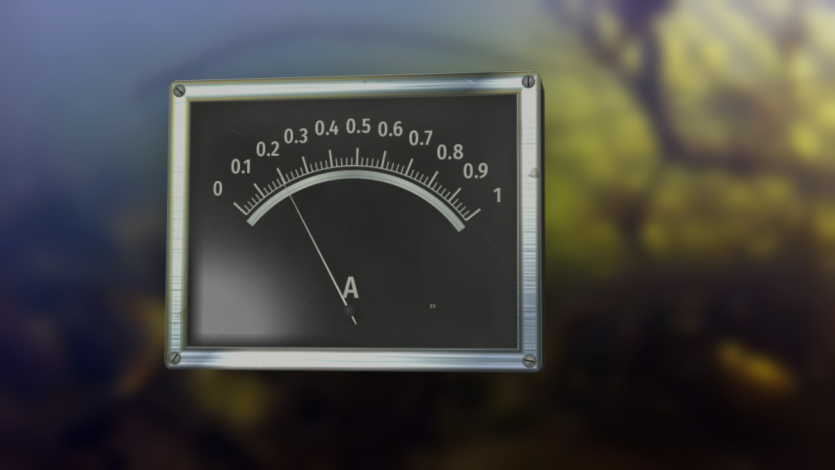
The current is value=0.2 unit=A
